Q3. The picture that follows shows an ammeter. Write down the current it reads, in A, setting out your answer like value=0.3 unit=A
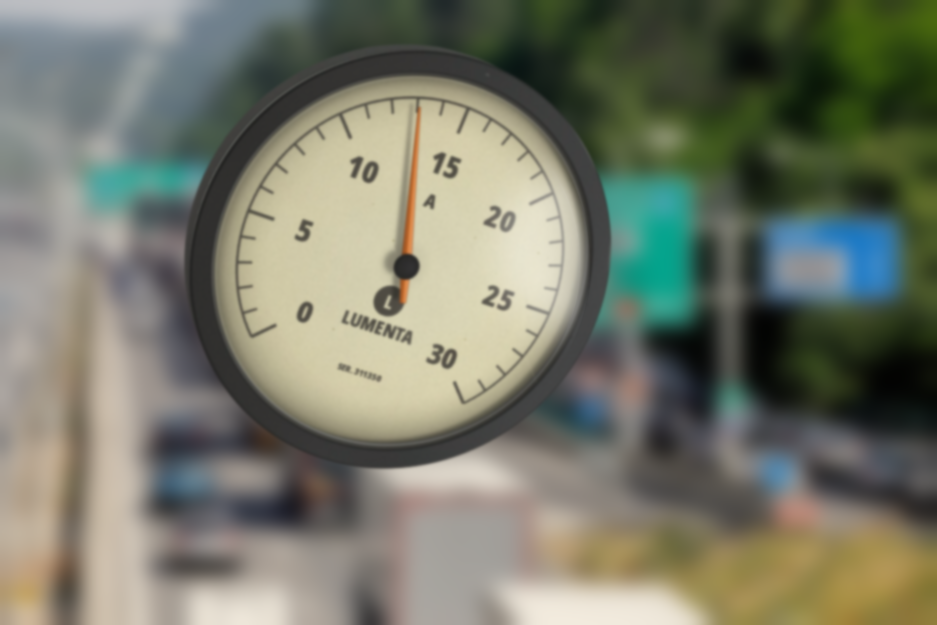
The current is value=13 unit=A
